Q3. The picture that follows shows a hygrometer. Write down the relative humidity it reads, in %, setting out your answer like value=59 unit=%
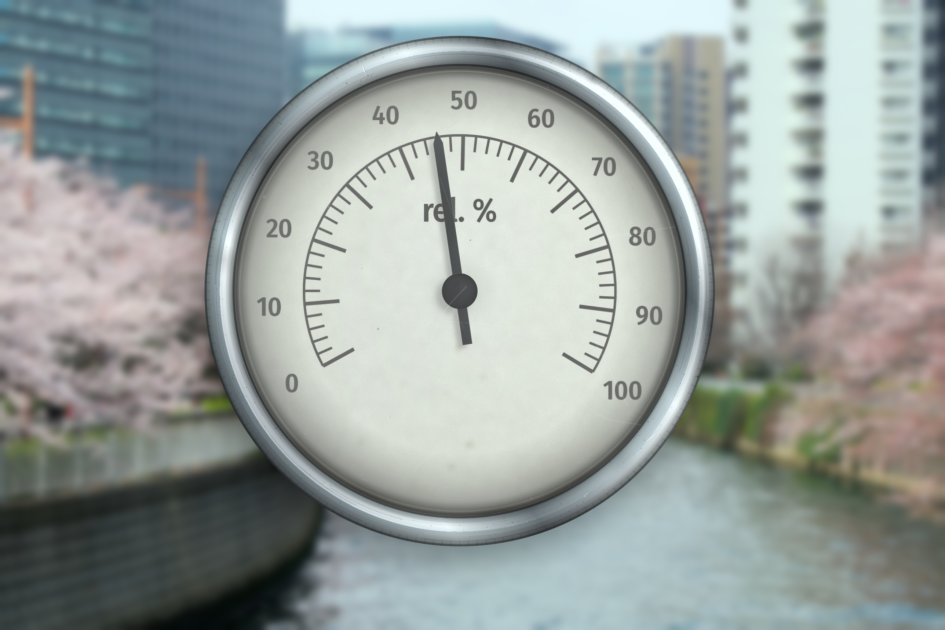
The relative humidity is value=46 unit=%
